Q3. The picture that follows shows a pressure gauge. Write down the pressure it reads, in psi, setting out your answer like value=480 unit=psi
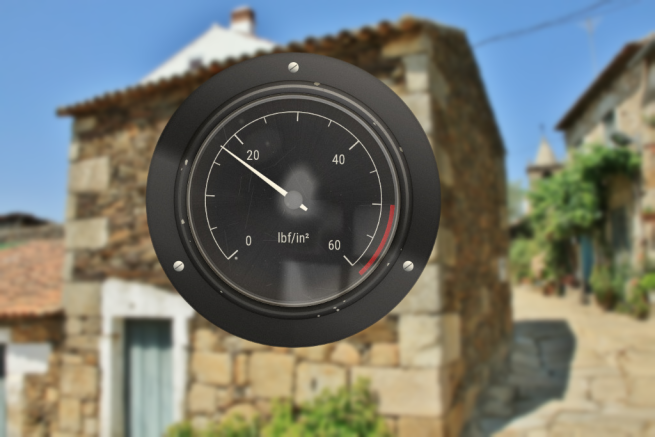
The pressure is value=17.5 unit=psi
